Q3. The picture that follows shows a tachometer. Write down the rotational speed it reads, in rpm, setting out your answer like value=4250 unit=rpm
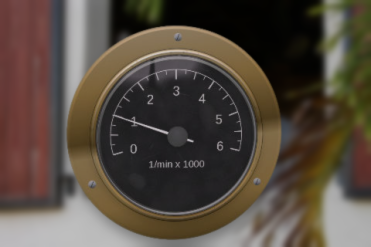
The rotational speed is value=1000 unit=rpm
